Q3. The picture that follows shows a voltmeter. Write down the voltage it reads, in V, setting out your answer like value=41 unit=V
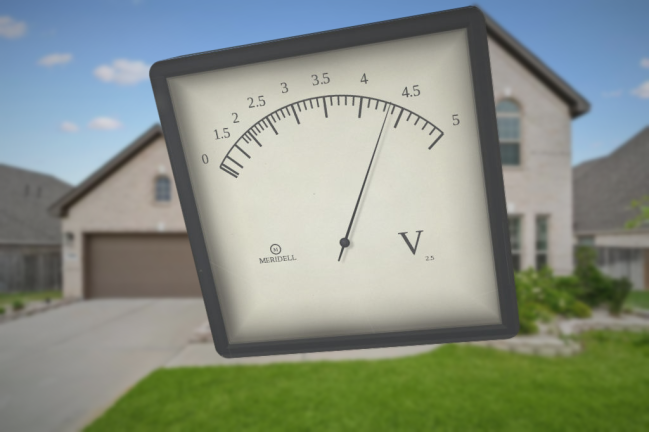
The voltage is value=4.35 unit=V
